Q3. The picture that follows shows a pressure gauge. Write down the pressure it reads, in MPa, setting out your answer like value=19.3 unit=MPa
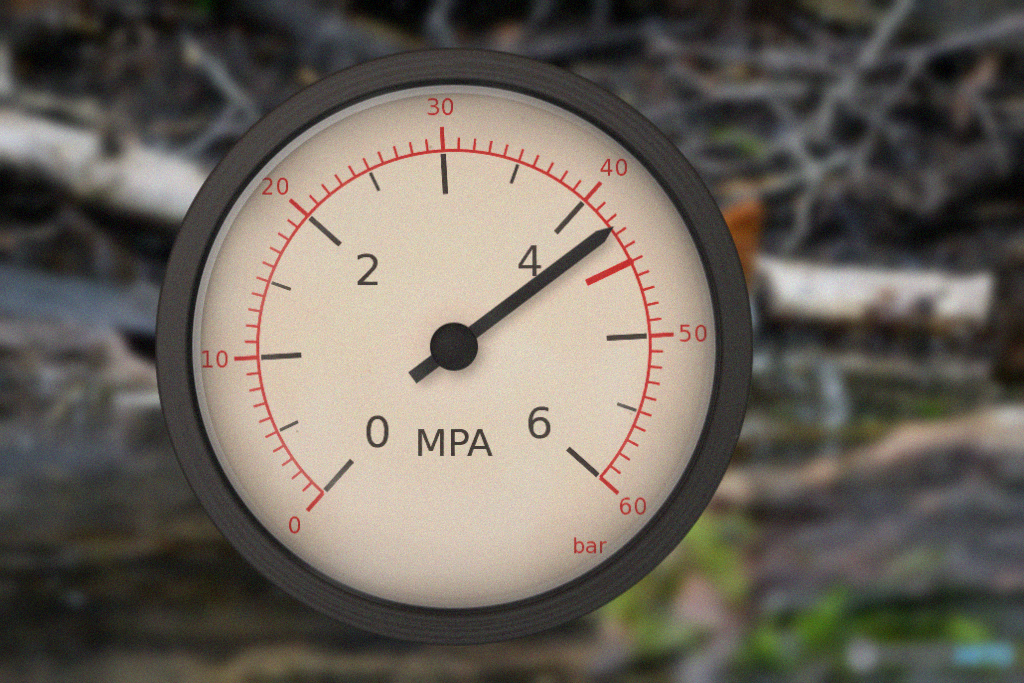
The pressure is value=4.25 unit=MPa
